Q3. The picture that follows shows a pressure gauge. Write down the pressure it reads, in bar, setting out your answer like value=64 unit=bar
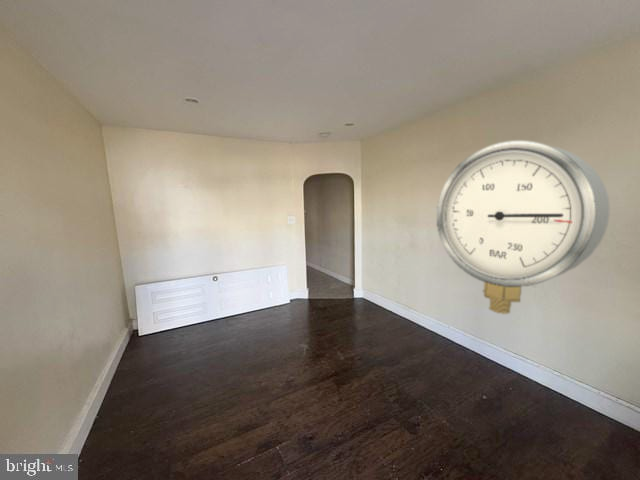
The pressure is value=195 unit=bar
